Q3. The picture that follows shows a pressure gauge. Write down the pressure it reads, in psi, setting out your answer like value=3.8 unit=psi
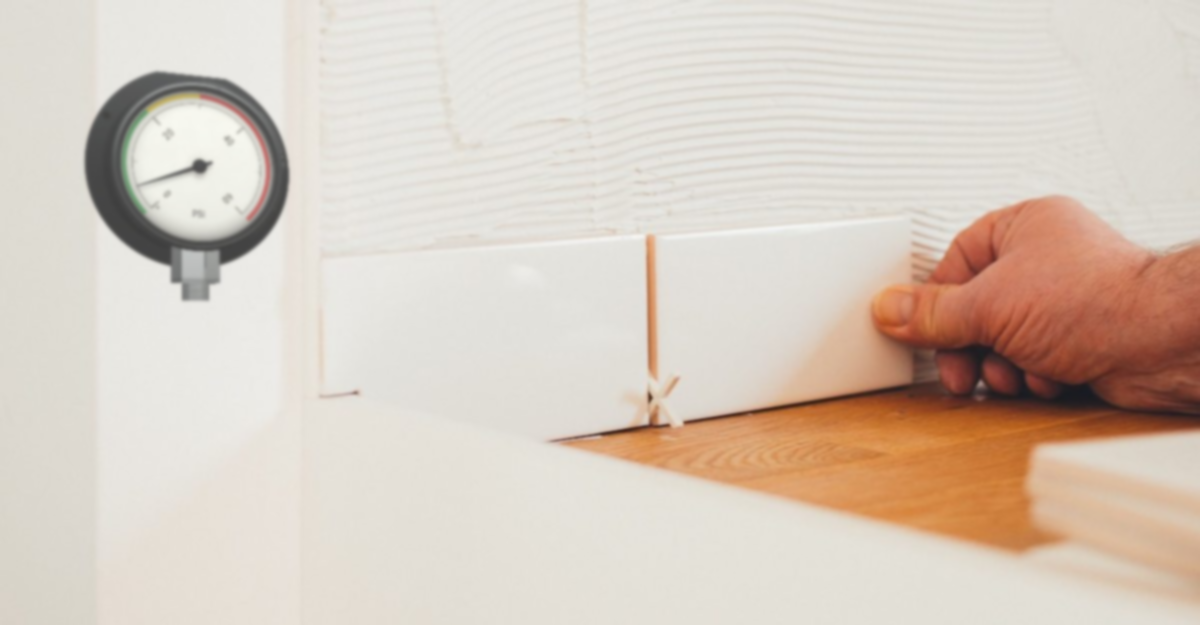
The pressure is value=5 unit=psi
